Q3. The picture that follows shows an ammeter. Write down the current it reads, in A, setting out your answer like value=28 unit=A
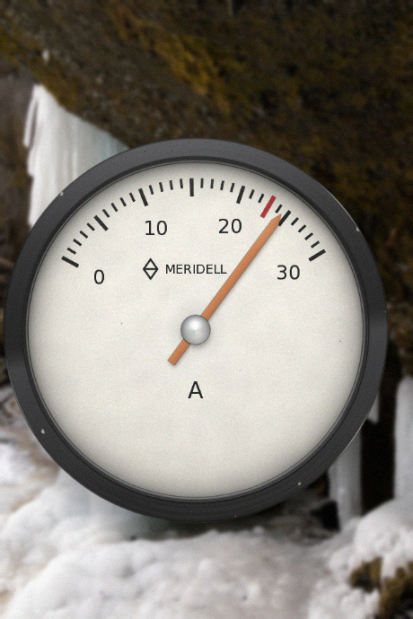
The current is value=24.5 unit=A
